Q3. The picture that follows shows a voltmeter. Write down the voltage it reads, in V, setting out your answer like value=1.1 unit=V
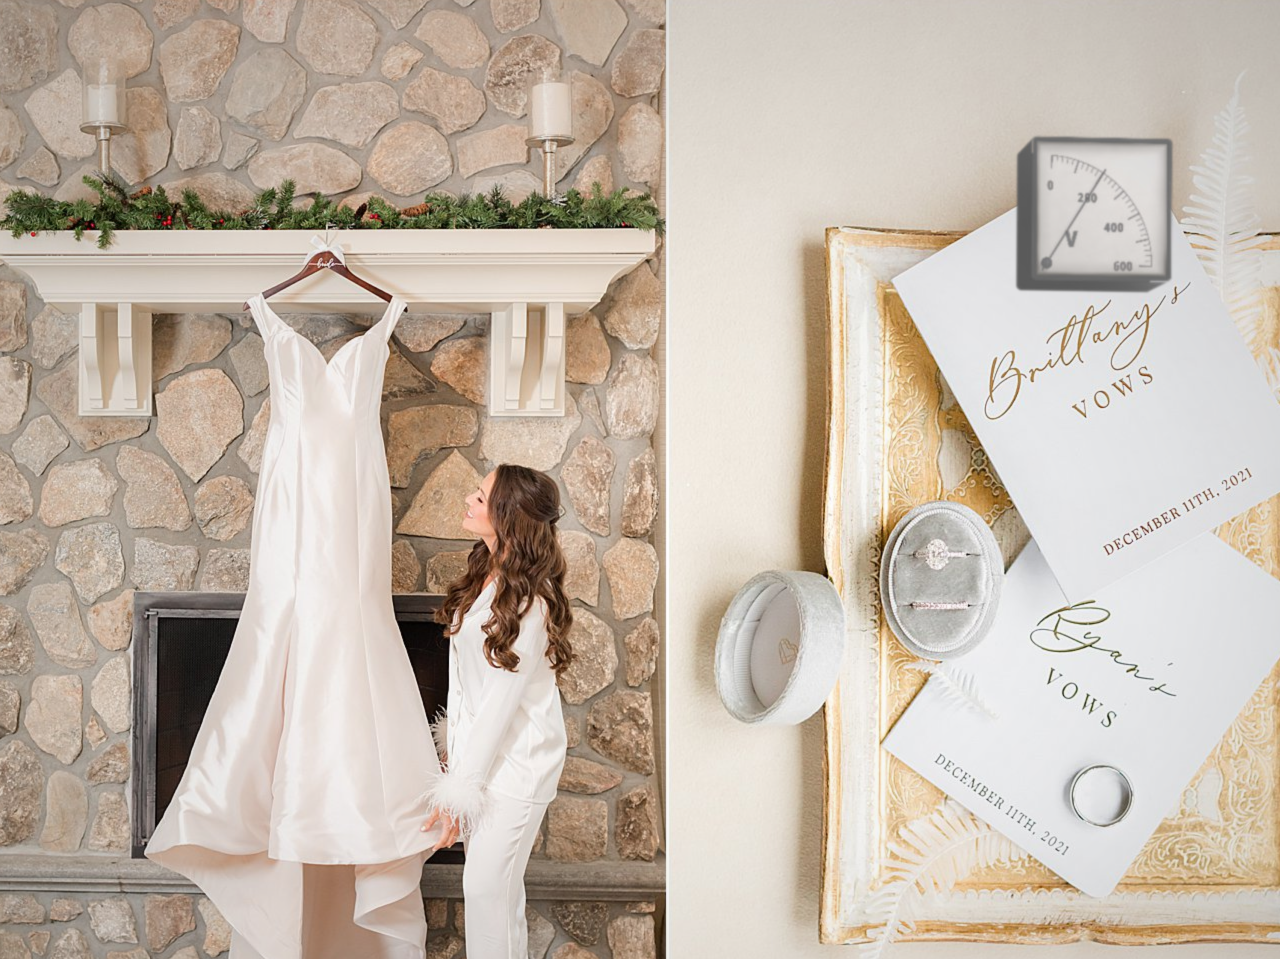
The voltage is value=200 unit=V
